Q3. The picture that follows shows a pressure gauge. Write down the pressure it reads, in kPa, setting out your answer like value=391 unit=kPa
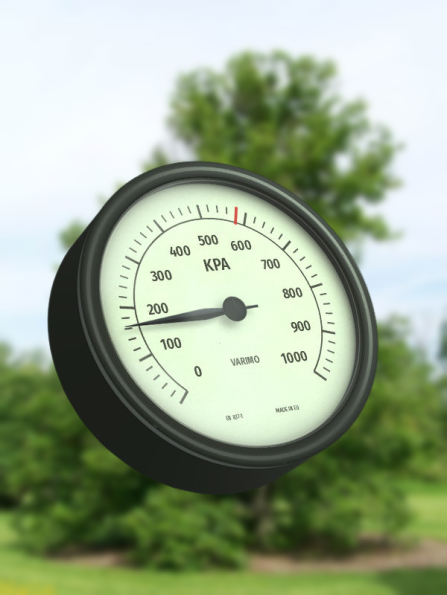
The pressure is value=160 unit=kPa
